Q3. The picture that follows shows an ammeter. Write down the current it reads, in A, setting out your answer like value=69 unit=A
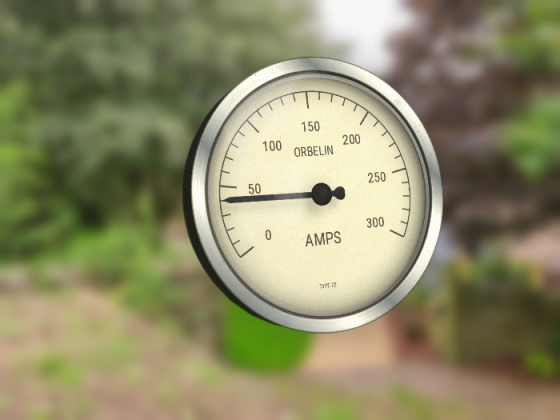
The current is value=40 unit=A
